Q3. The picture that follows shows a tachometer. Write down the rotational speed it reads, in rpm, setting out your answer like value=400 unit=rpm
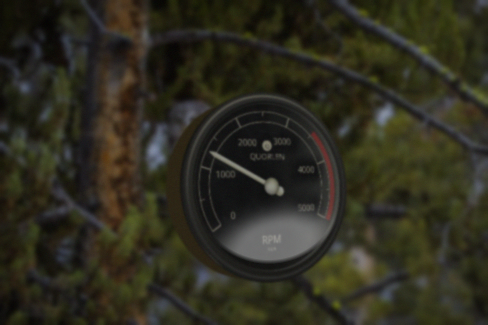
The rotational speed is value=1250 unit=rpm
